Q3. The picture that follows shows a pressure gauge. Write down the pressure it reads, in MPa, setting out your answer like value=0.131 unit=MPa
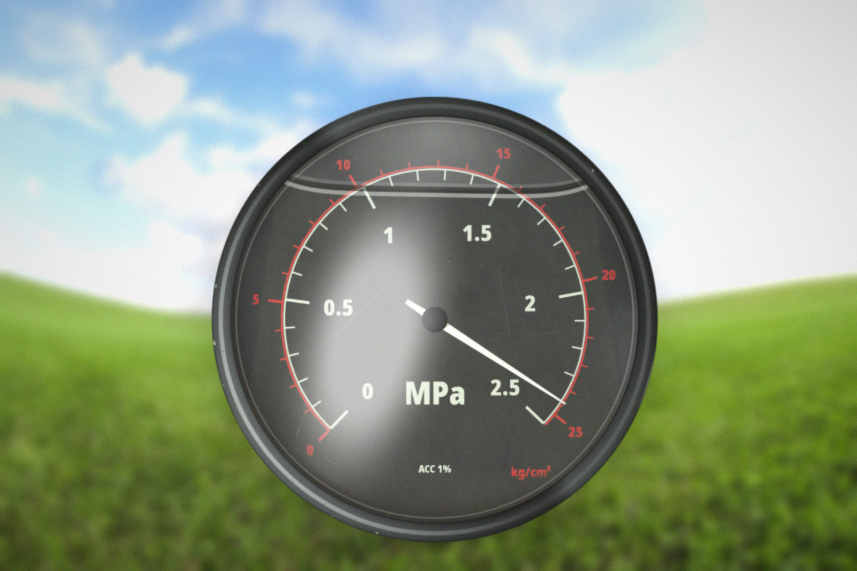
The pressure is value=2.4 unit=MPa
